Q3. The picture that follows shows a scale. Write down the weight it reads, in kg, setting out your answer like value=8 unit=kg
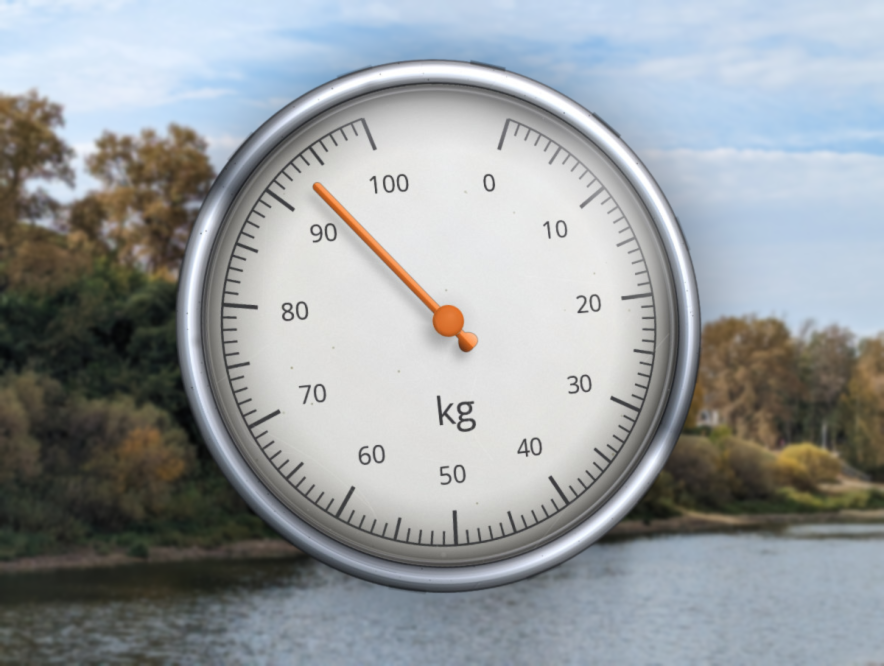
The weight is value=93 unit=kg
